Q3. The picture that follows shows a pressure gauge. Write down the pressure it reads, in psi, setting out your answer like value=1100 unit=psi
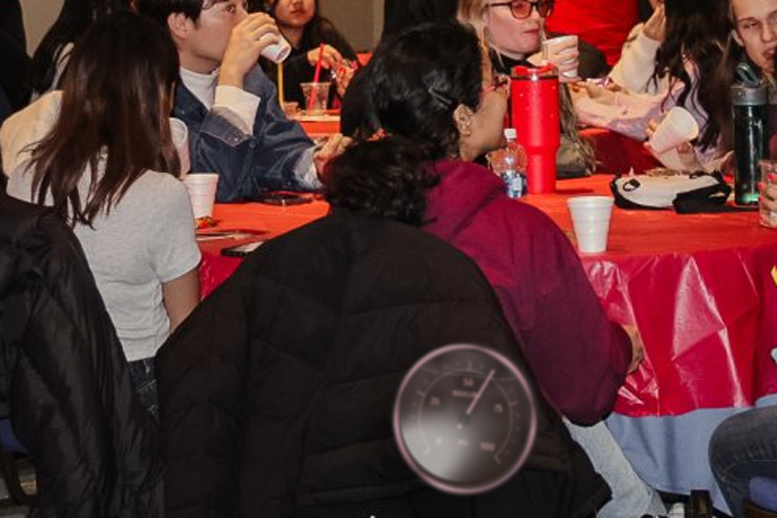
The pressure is value=60 unit=psi
